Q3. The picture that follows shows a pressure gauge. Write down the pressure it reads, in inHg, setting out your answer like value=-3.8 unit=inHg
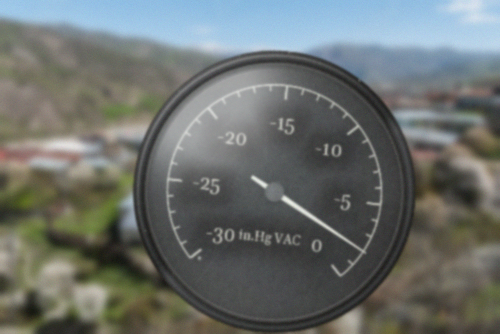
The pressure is value=-2 unit=inHg
